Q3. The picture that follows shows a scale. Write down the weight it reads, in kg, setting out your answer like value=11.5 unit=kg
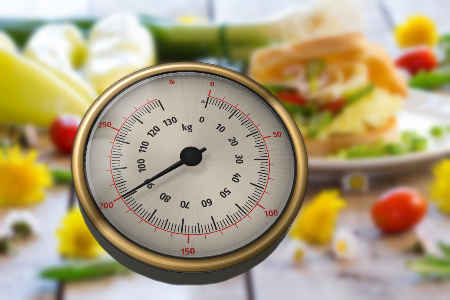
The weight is value=90 unit=kg
